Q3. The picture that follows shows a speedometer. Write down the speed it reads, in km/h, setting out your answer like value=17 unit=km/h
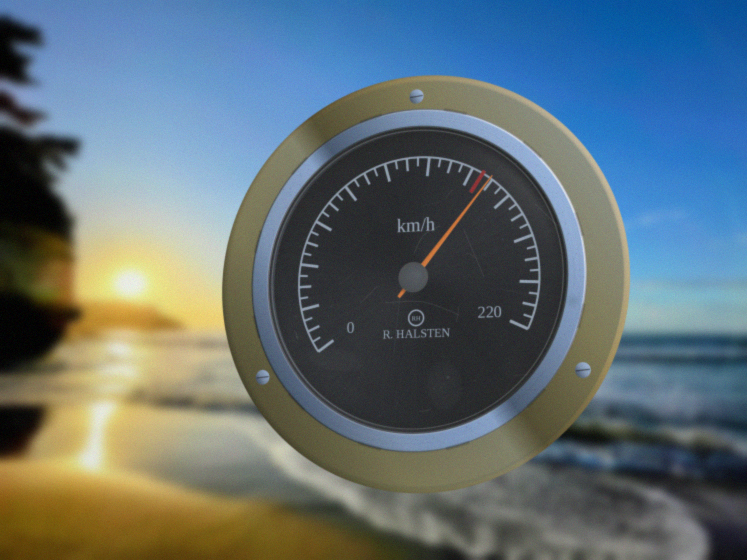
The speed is value=150 unit=km/h
